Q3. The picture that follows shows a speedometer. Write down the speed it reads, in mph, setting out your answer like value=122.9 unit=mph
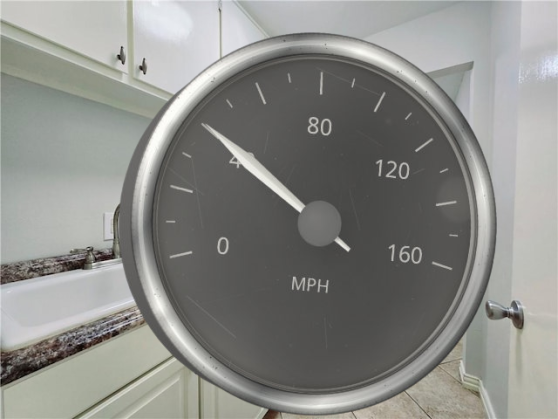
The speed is value=40 unit=mph
